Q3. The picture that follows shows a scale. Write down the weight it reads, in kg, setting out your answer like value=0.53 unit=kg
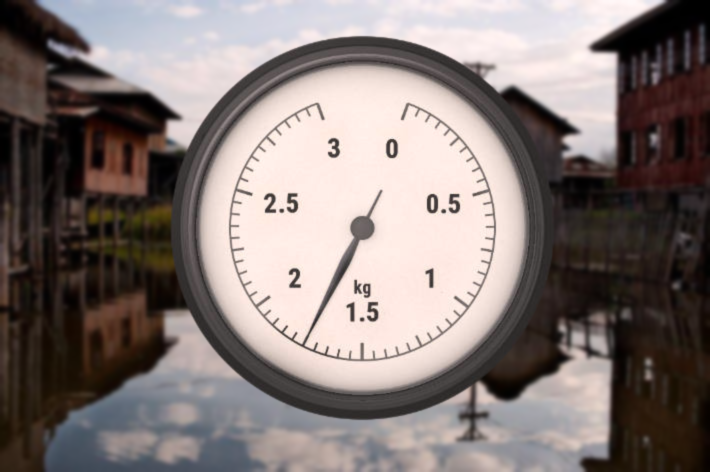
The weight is value=1.75 unit=kg
